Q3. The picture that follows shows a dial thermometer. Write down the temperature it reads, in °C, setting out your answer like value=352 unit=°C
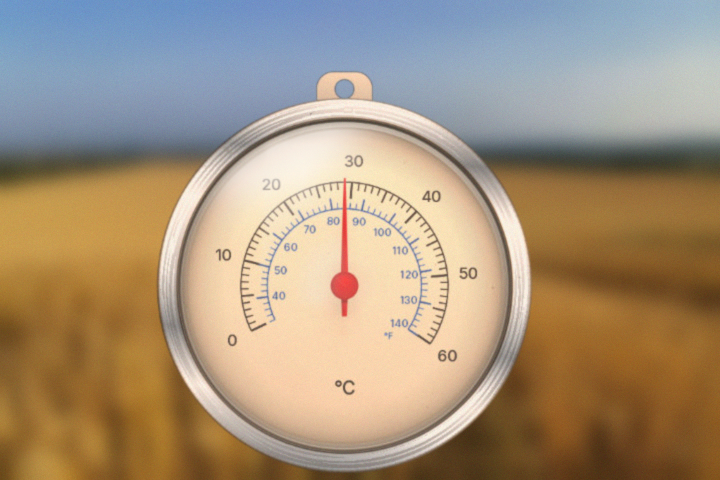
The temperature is value=29 unit=°C
